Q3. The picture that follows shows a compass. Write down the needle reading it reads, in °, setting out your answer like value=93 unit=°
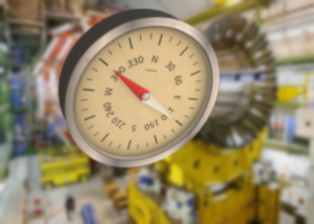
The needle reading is value=300 unit=°
